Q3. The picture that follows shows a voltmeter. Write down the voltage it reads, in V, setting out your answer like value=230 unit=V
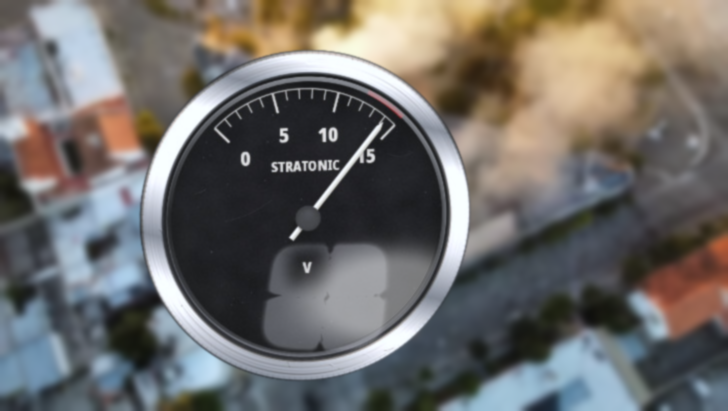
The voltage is value=14 unit=V
